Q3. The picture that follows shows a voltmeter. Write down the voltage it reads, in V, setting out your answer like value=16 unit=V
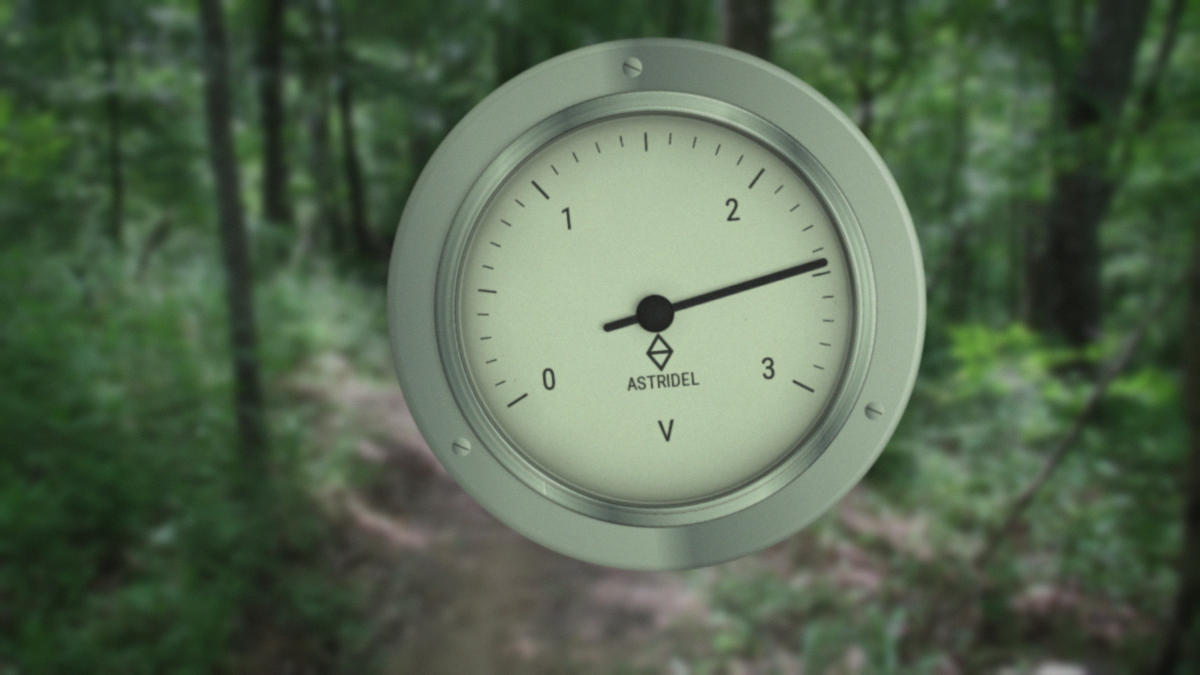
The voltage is value=2.45 unit=V
